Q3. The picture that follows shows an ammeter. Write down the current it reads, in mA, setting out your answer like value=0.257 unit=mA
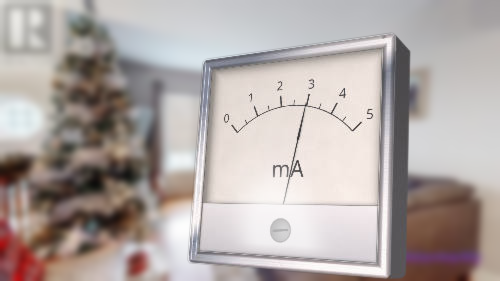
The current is value=3 unit=mA
